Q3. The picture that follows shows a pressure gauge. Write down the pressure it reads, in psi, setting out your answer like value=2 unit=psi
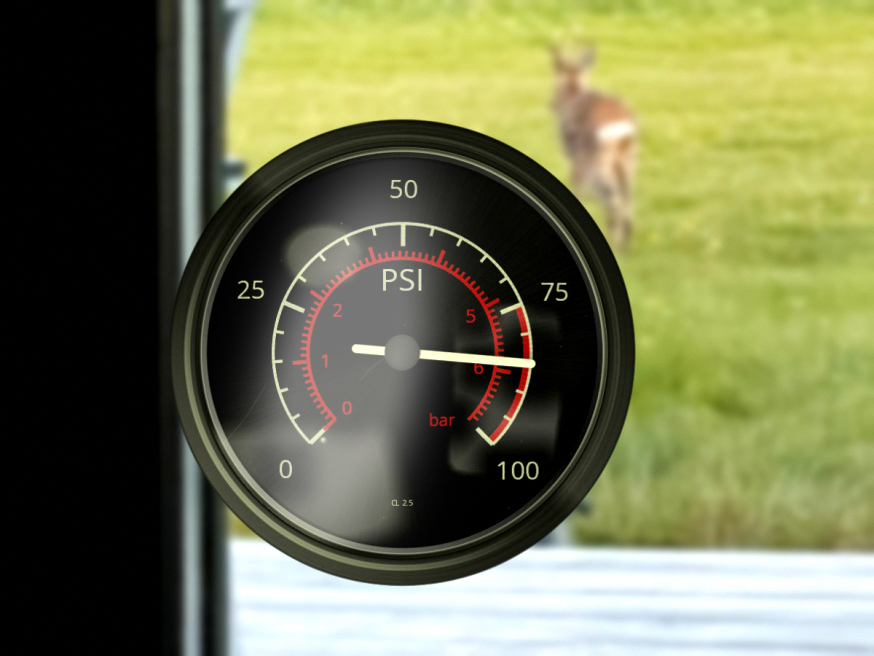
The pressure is value=85 unit=psi
